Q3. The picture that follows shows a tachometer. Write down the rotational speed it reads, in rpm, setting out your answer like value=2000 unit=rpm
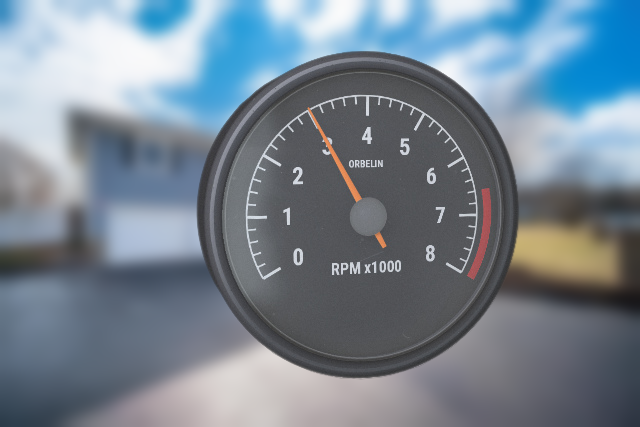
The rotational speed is value=3000 unit=rpm
